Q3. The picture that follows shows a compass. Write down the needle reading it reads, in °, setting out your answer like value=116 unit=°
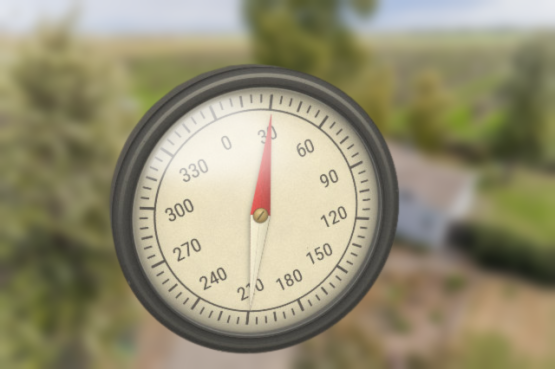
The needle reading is value=30 unit=°
